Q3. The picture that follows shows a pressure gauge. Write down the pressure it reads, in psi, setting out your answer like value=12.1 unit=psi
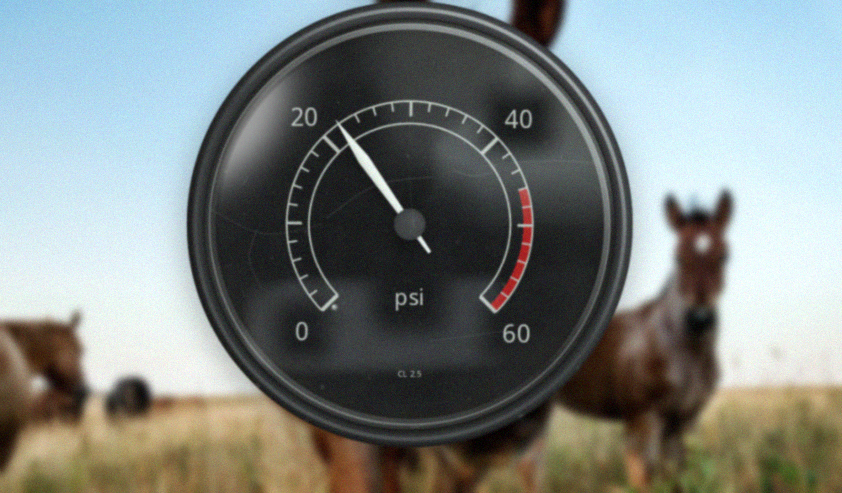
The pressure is value=22 unit=psi
